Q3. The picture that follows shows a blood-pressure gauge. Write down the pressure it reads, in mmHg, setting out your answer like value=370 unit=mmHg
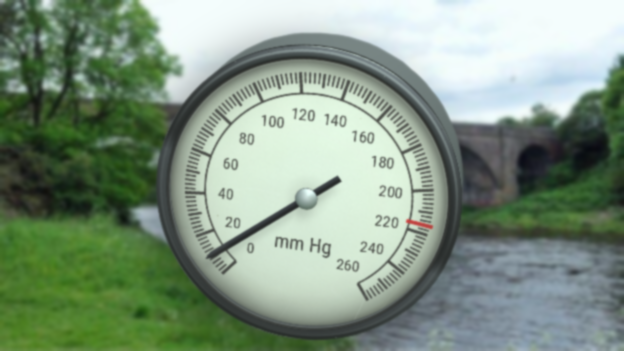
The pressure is value=10 unit=mmHg
